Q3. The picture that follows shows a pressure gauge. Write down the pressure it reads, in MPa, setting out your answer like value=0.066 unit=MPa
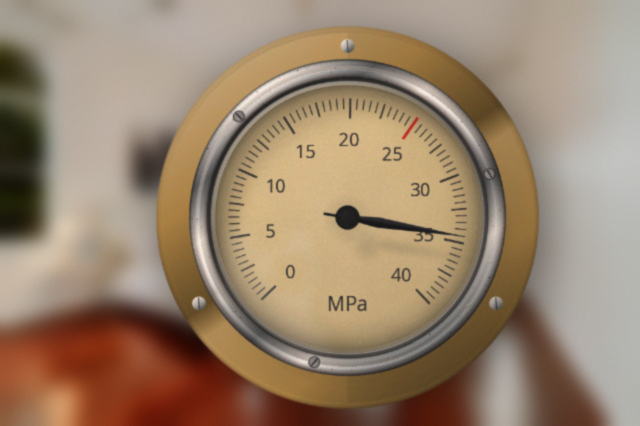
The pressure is value=34.5 unit=MPa
